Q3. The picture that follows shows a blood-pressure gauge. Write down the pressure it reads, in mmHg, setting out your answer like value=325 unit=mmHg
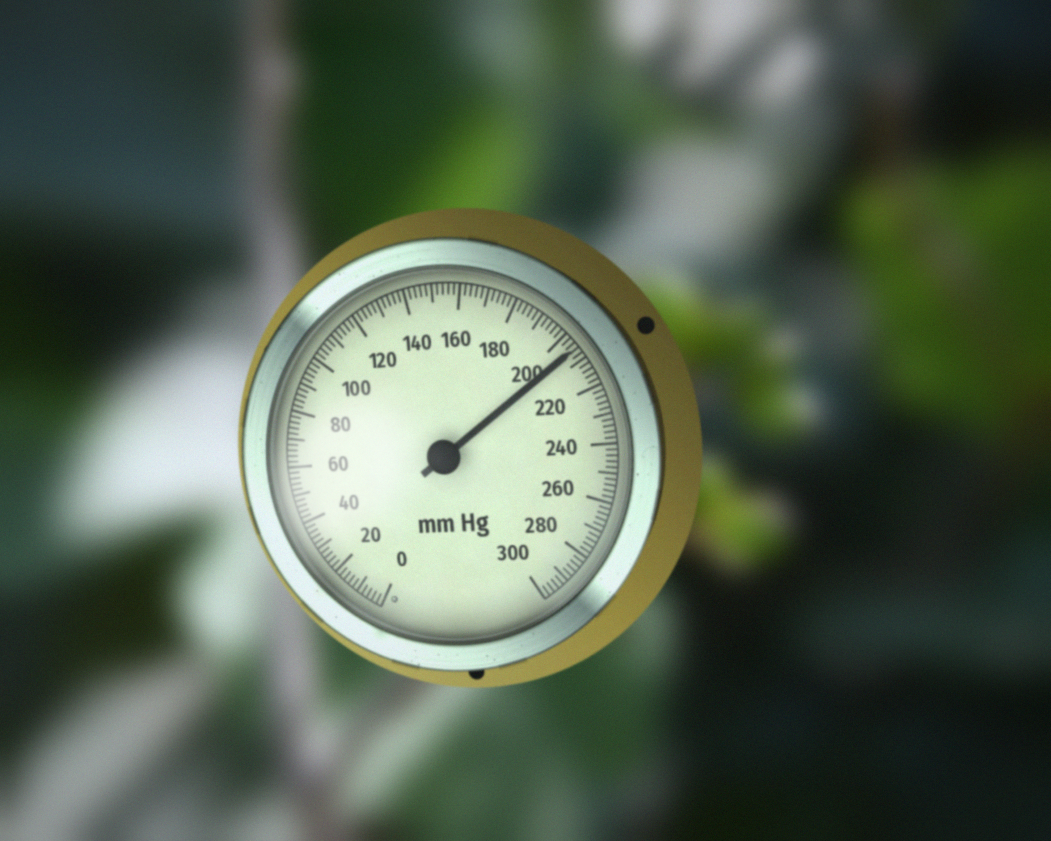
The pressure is value=206 unit=mmHg
